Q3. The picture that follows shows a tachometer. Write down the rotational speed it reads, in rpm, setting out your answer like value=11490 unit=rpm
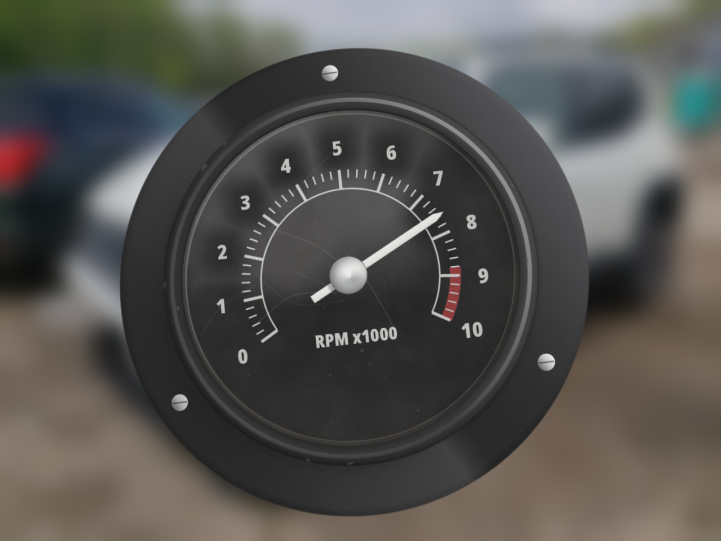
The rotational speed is value=7600 unit=rpm
